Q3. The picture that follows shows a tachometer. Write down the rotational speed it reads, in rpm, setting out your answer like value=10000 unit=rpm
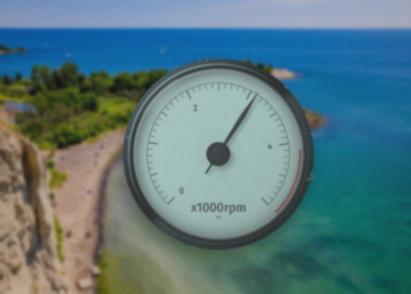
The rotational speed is value=3100 unit=rpm
